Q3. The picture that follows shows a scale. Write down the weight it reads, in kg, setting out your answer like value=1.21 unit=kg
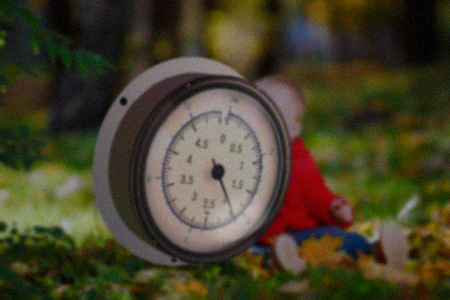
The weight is value=2 unit=kg
